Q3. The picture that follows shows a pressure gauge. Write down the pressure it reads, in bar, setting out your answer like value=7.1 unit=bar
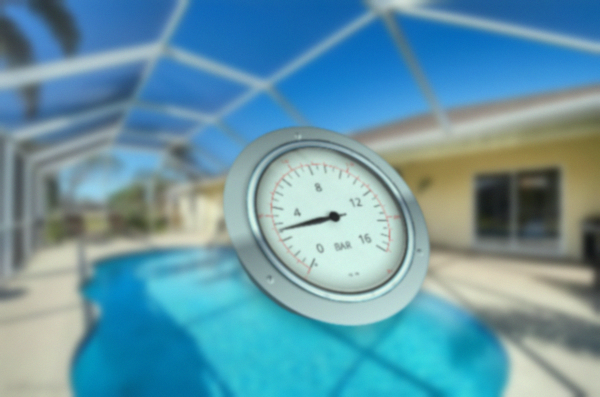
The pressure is value=2.5 unit=bar
